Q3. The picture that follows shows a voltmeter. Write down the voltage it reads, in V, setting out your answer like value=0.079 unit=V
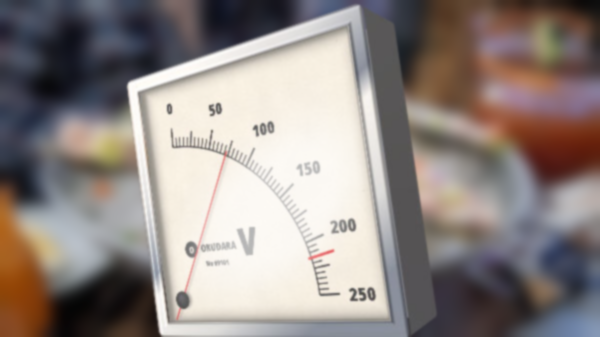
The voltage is value=75 unit=V
